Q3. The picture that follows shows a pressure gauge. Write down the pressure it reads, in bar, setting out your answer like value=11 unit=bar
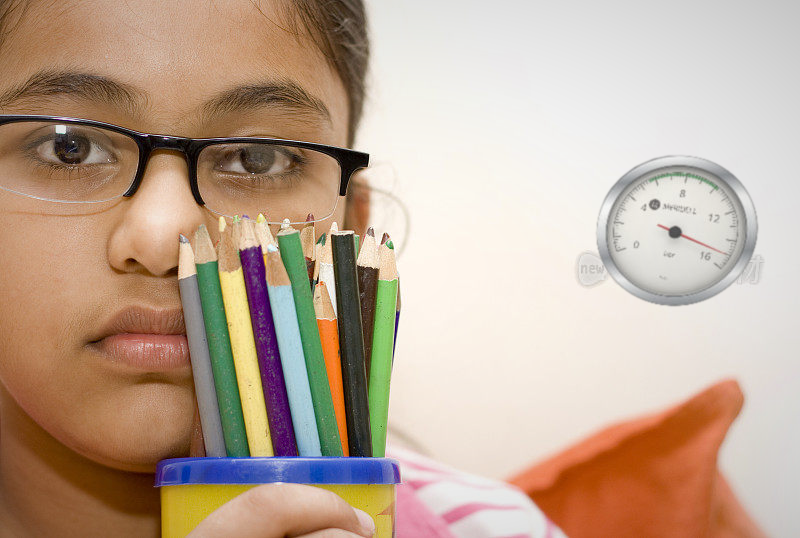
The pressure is value=15 unit=bar
